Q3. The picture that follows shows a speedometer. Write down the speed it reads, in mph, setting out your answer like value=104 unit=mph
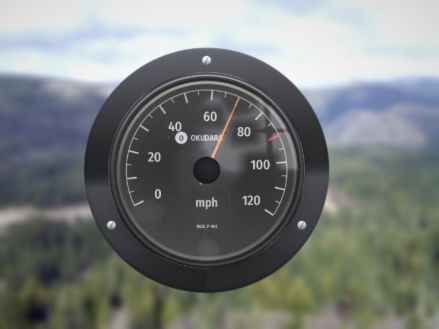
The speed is value=70 unit=mph
